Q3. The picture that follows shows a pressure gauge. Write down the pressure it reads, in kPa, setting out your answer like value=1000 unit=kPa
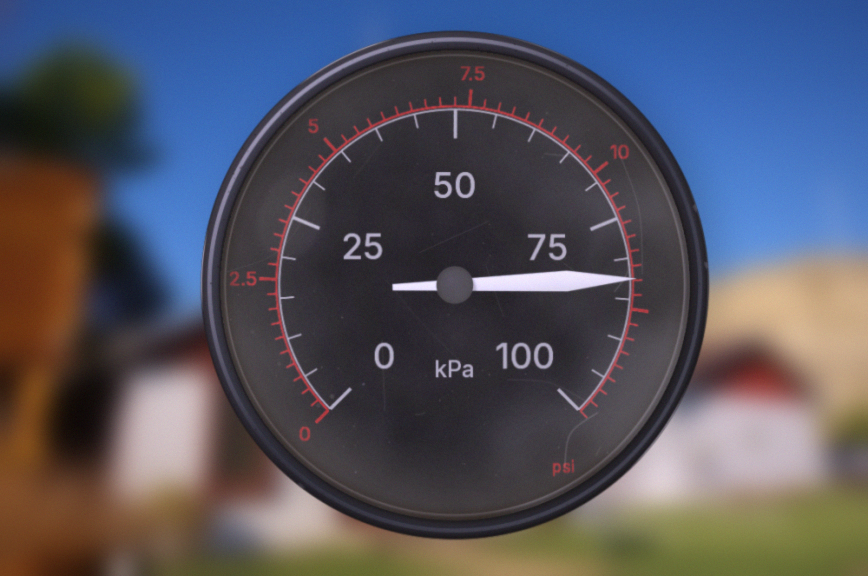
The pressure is value=82.5 unit=kPa
